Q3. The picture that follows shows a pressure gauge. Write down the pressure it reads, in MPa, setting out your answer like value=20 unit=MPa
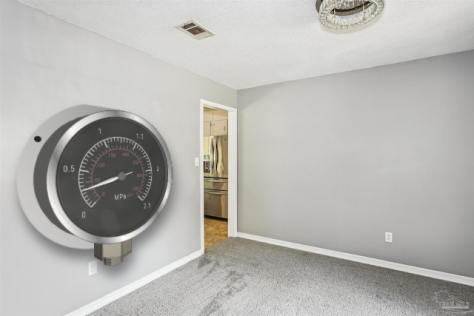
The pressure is value=0.25 unit=MPa
